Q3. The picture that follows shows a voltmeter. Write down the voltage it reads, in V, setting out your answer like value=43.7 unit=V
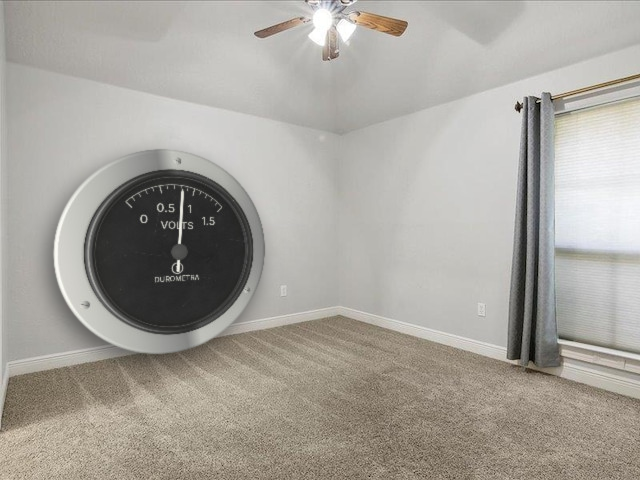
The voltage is value=0.8 unit=V
